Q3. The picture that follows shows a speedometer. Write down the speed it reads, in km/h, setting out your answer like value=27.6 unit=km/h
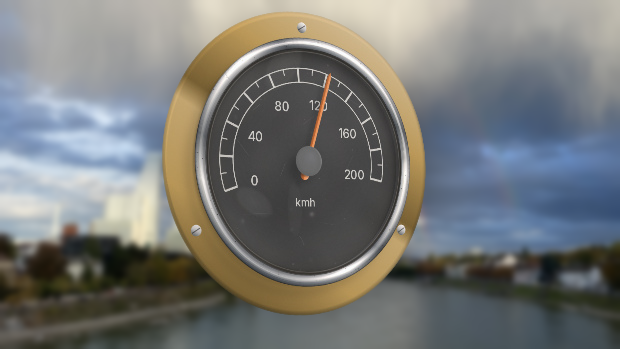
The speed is value=120 unit=km/h
